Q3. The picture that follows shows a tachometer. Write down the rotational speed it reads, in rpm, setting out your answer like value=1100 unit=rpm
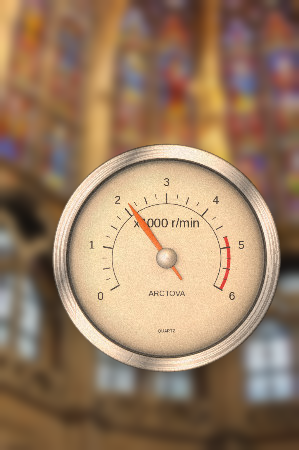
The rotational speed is value=2125 unit=rpm
